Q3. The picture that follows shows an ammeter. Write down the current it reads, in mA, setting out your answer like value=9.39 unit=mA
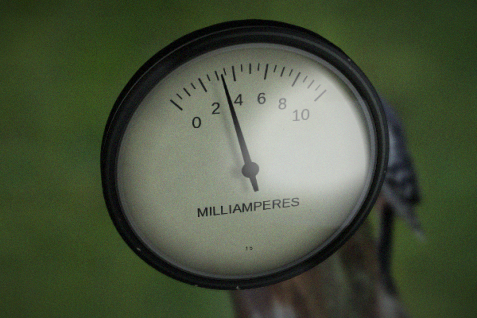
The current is value=3.25 unit=mA
